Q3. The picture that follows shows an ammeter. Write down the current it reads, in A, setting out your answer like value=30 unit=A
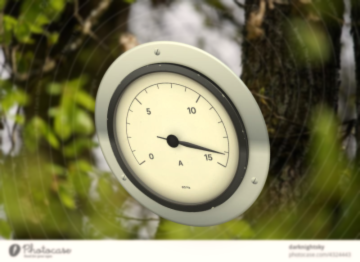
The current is value=14 unit=A
